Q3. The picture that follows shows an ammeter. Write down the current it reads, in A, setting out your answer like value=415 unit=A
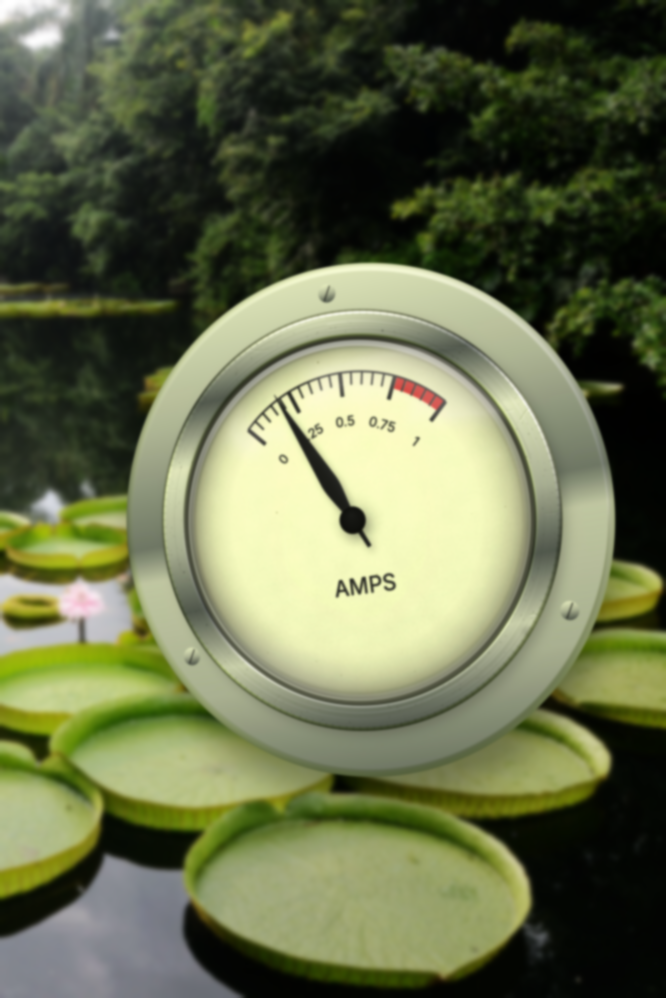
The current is value=0.2 unit=A
